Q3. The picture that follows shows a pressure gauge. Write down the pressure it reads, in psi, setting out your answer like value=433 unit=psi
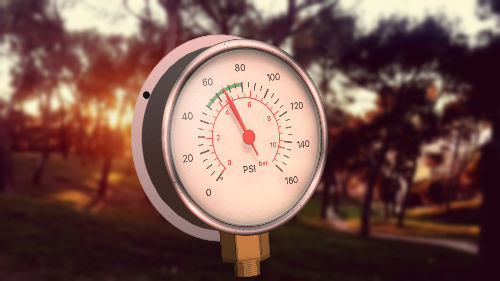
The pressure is value=65 unit=psi
